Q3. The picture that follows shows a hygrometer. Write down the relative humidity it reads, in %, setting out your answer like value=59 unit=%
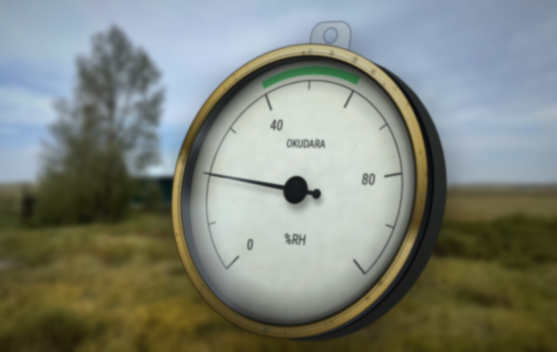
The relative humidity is value=20 unit=%
